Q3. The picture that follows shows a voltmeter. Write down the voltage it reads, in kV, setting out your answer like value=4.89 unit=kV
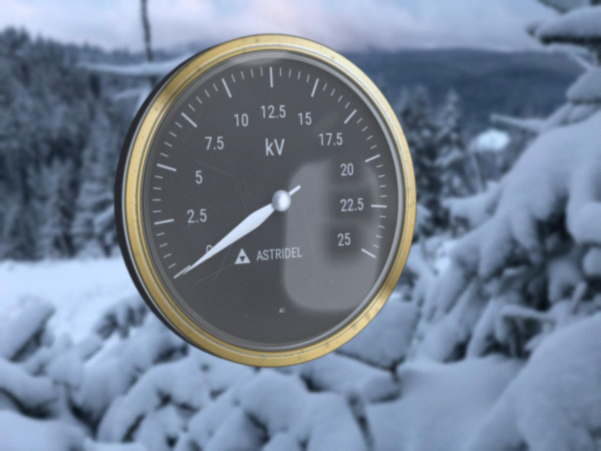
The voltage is value=0 unit=kV
